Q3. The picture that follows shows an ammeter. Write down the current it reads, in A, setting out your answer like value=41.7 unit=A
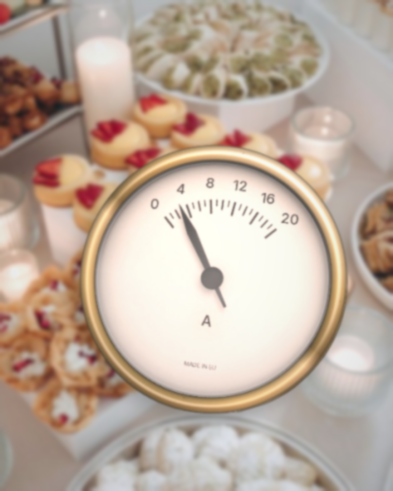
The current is value=3 unit=A
